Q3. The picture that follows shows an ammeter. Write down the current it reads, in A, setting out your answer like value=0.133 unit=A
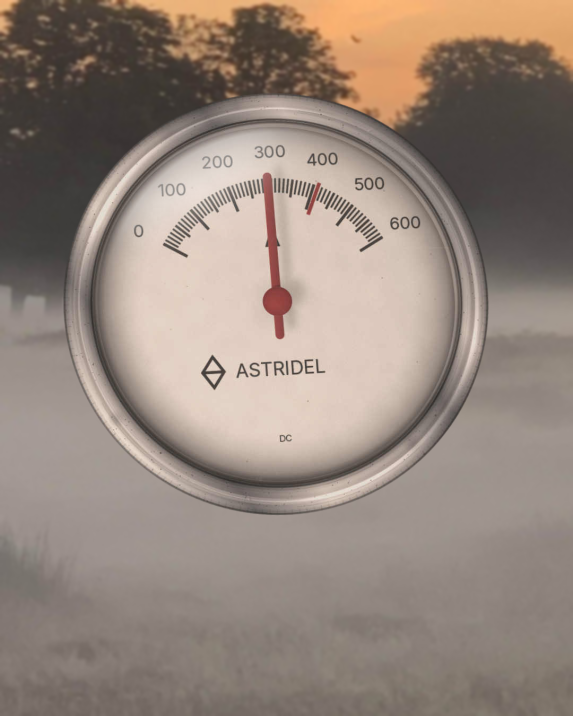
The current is value=290 unit=A
